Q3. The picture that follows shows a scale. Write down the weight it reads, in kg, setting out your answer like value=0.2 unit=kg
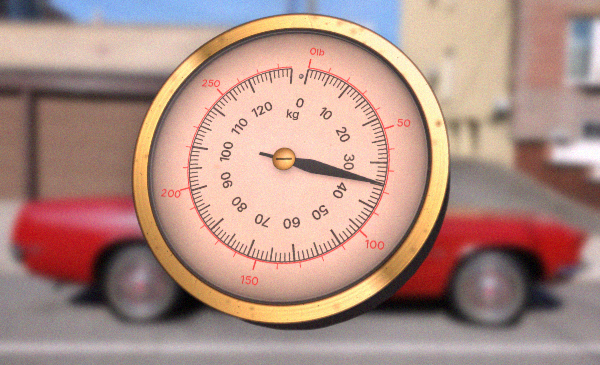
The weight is value=35 unit=kg
